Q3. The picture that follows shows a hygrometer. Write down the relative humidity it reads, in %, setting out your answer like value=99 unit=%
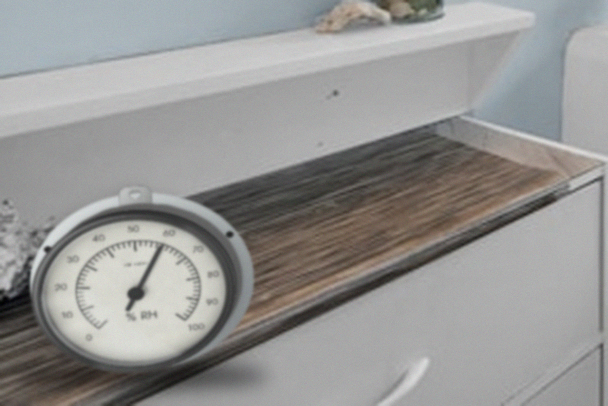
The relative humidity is value=60 unit=%
